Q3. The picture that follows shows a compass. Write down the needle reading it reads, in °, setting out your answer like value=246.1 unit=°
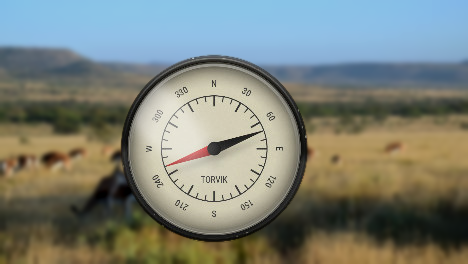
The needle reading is value=250 unit=°
